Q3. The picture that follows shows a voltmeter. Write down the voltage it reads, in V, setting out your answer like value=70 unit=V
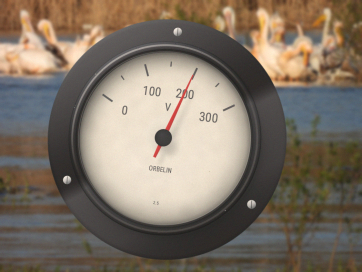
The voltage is value=200 unit=V
